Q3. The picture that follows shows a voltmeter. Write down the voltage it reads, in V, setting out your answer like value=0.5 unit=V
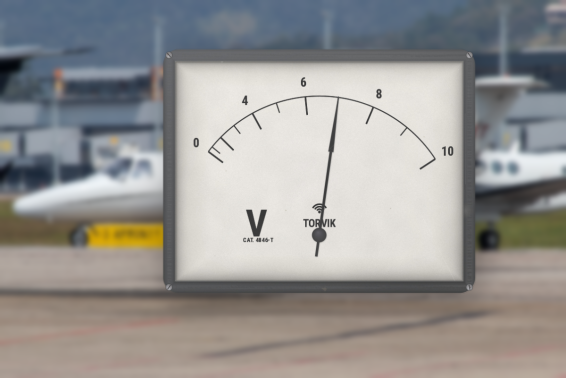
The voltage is value=7 unit=V
